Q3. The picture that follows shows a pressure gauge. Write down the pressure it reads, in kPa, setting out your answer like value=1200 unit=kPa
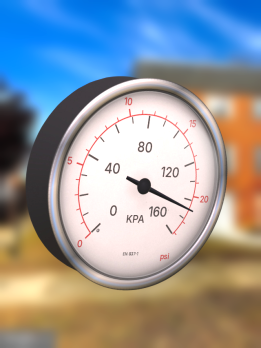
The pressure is value=145 unit=kPa
